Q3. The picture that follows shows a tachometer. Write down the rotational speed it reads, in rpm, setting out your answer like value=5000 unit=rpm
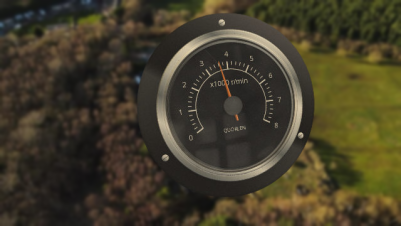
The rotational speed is value=3600 unit=rpm
